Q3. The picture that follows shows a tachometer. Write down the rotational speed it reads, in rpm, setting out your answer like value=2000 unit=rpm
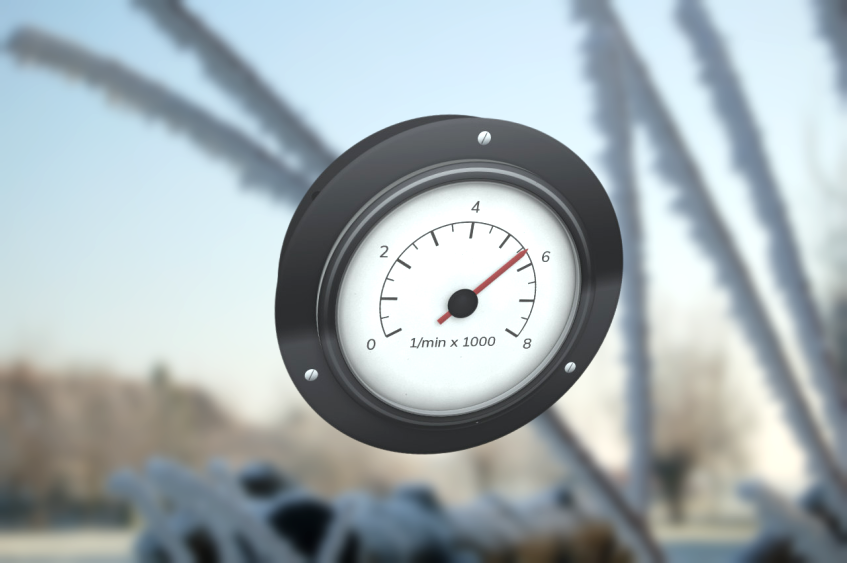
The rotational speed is value=5500 unit=rpm
